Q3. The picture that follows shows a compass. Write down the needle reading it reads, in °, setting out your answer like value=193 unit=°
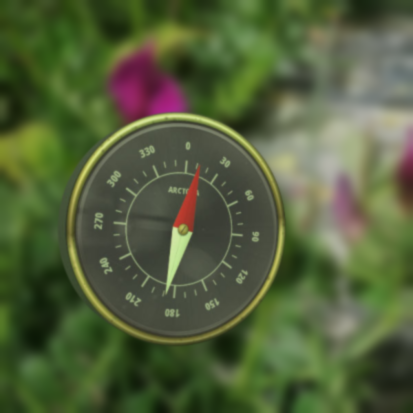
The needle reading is value=10 unit=°
